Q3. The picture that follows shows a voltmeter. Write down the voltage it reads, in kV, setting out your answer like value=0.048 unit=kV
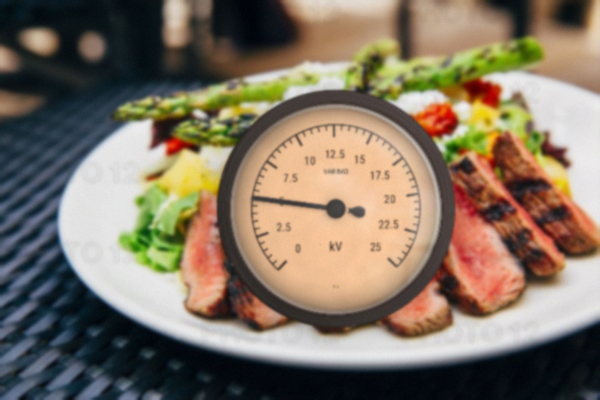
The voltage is value=5 unit=kV
